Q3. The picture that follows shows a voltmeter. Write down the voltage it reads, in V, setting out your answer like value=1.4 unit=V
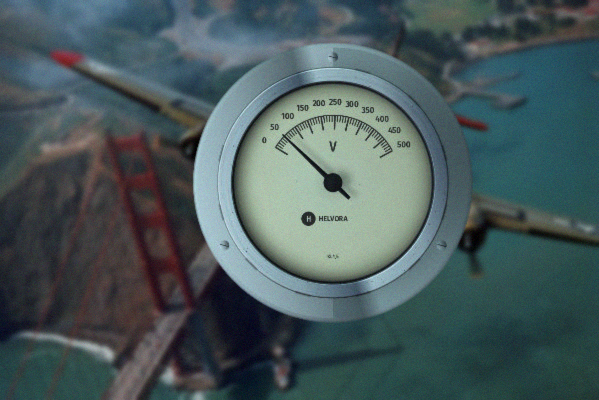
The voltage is value=50 unit=V
